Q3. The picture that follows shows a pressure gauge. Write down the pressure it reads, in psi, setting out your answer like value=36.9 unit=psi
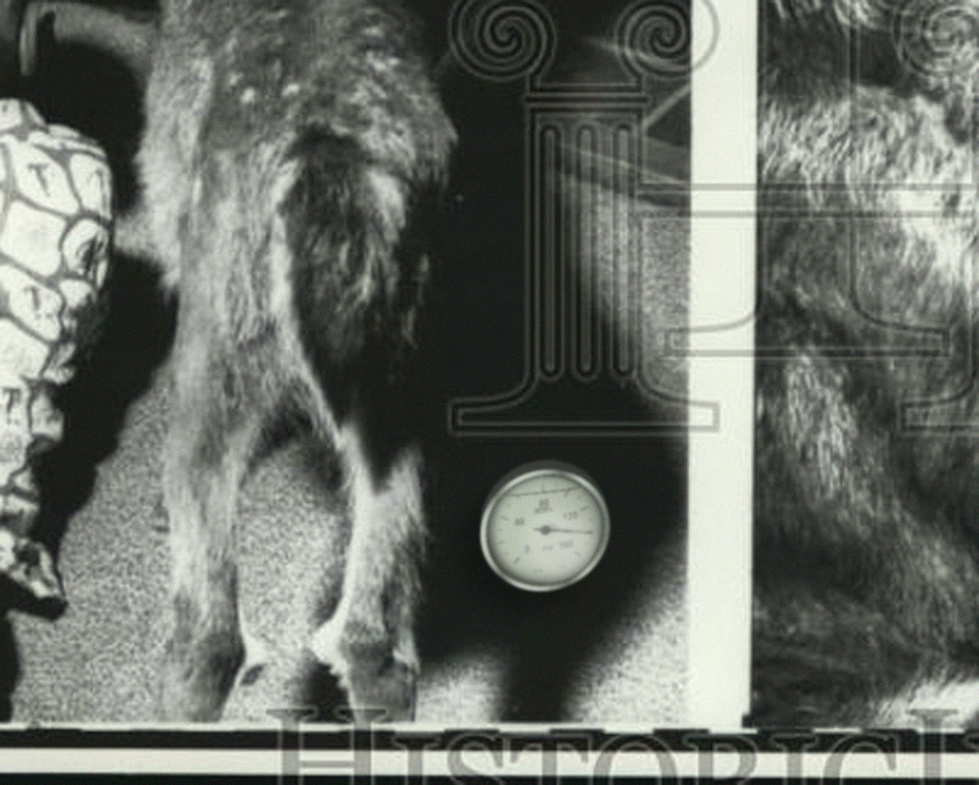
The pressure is value=140 unit=psi
